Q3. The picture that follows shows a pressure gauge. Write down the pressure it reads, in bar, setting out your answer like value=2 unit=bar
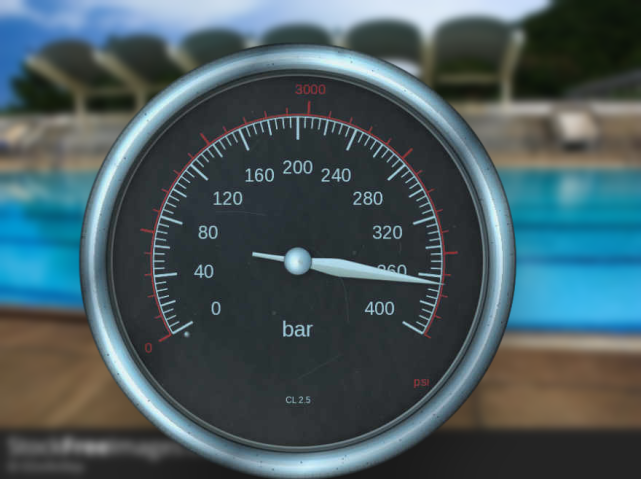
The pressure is value=365 unit=bar
